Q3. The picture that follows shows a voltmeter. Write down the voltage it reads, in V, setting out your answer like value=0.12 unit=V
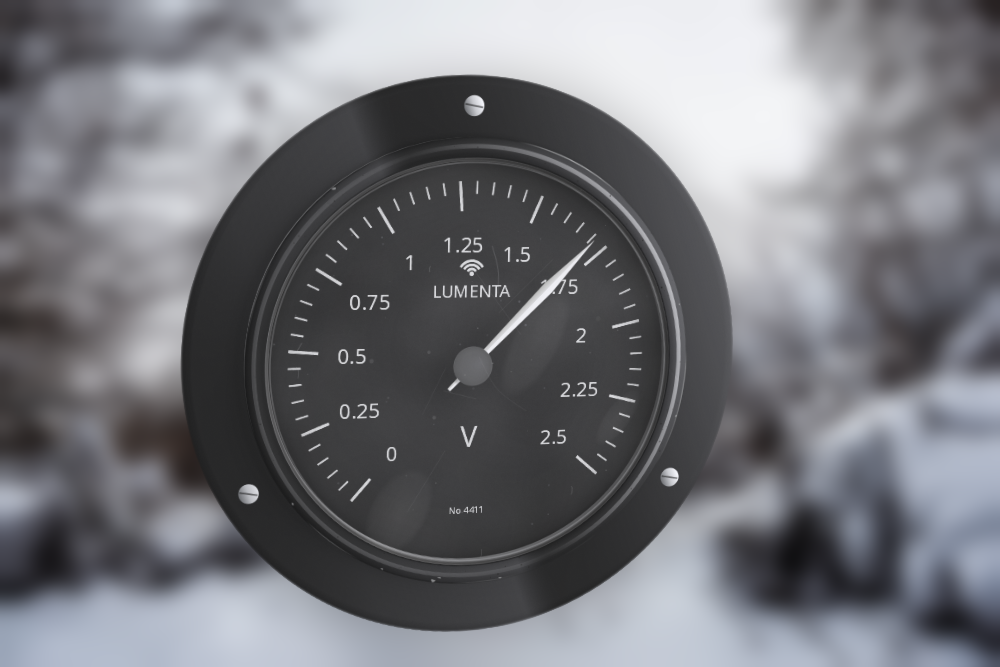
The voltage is value=1.7 unit=V
